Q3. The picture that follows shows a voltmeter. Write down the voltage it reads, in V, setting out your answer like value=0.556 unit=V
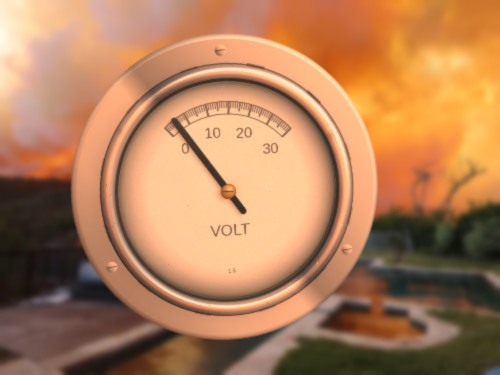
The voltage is value=2.5 unit=V
